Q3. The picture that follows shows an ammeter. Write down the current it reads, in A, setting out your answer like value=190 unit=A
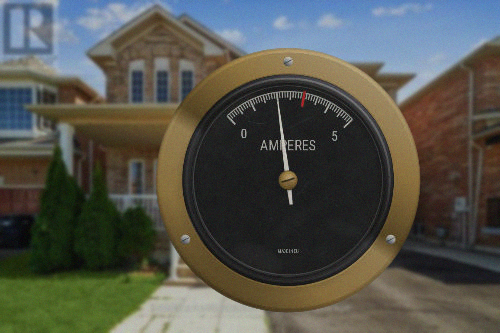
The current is value=2 unit=A
